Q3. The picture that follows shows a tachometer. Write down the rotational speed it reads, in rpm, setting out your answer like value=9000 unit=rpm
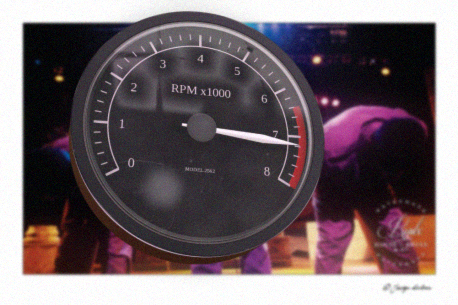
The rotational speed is value=7200 unit=rpm
